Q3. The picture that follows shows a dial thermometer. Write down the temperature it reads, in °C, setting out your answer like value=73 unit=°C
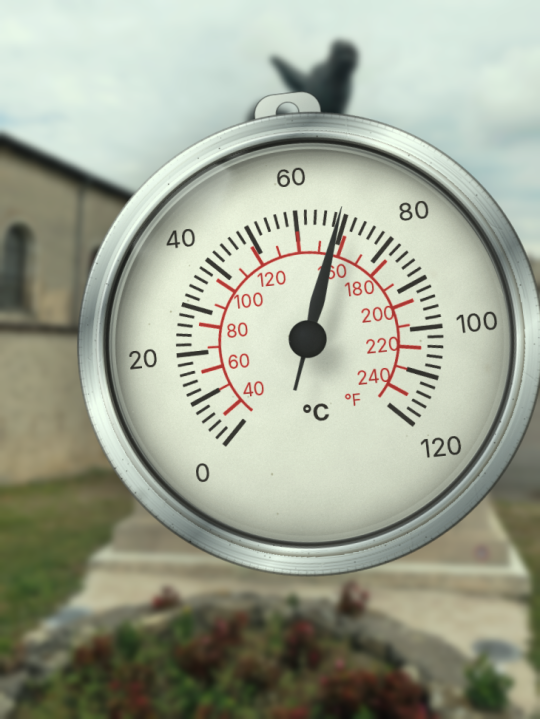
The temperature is value=69 unit=°C
